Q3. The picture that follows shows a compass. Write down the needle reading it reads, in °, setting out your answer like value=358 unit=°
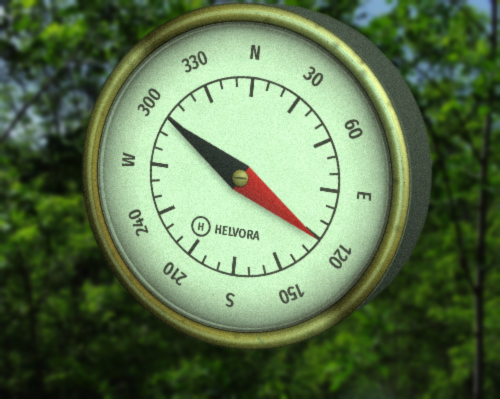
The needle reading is value=120 unit=°
